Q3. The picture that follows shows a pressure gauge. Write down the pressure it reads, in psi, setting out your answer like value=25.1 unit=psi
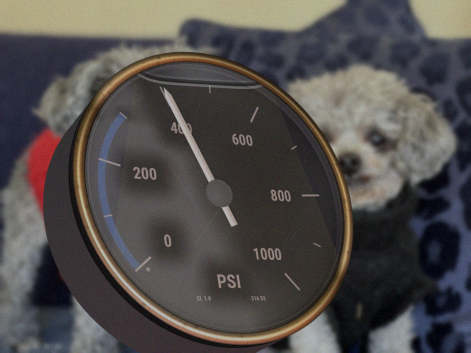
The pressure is value=400 unit=psi
